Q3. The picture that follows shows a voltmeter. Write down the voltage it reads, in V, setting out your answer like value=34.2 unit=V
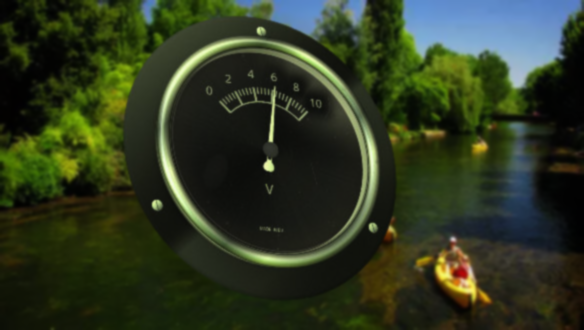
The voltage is value=6 unit=V
